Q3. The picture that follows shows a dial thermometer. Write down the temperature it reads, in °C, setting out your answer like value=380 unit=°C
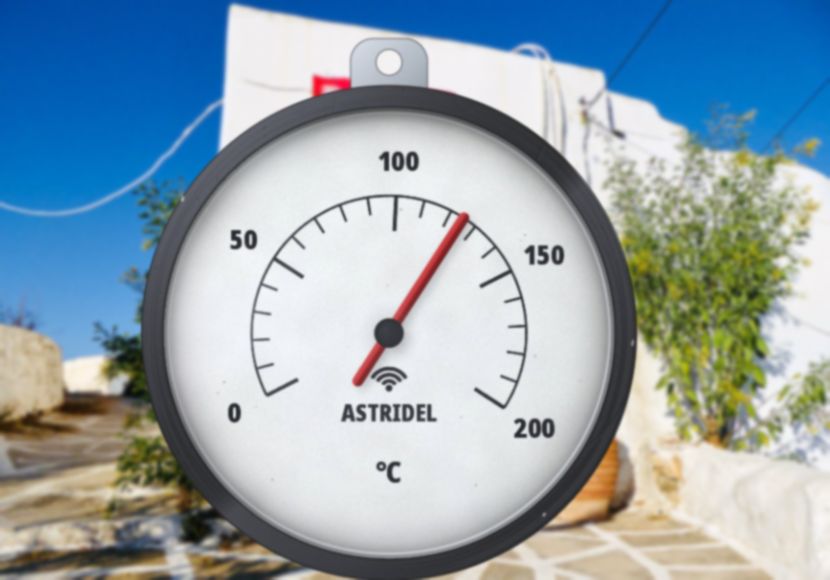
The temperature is value=125 unit=°C
